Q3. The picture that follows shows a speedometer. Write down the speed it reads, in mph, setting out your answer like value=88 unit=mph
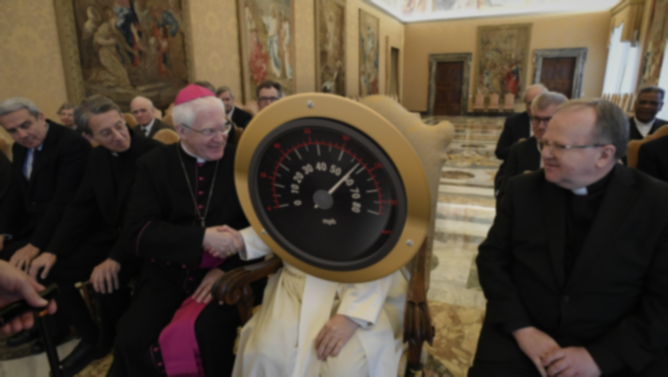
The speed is value=57.5 unit=mph
